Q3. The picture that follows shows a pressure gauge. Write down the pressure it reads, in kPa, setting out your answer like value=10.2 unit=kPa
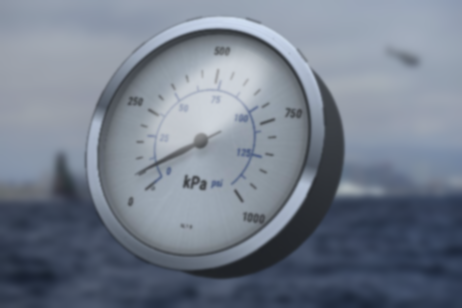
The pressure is value=50 unit=kPa
